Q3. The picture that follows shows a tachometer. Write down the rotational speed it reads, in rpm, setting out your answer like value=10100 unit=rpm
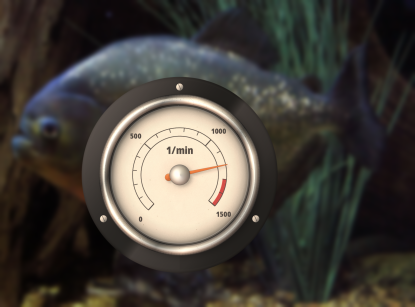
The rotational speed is value=1200 unit=rpm
